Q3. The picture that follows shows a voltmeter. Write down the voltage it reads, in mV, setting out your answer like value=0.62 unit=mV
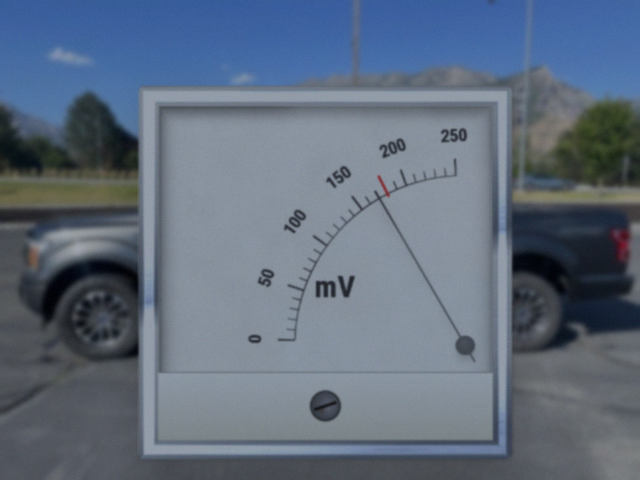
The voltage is value=170 unit=mV
